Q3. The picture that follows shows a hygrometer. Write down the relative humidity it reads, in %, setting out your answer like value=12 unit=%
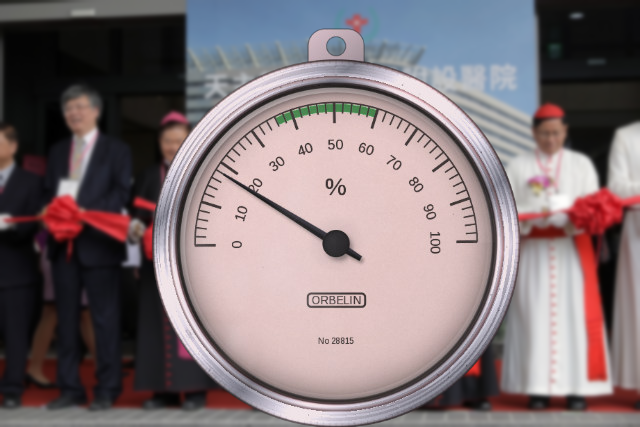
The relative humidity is value=18 unit=%
